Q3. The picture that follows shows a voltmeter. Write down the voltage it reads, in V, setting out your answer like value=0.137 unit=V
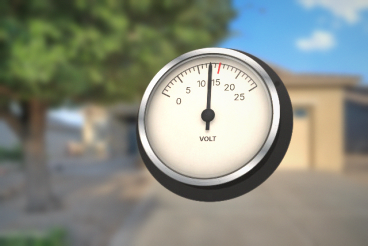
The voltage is value=13 unit=V
